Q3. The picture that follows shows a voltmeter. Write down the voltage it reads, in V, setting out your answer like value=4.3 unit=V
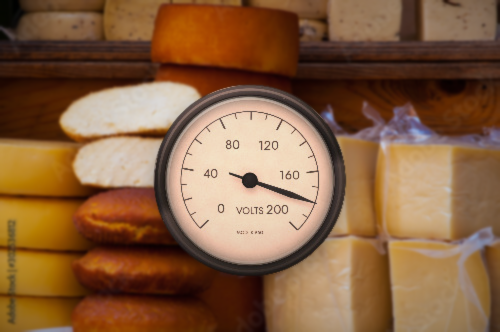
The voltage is value=180 unit=V
